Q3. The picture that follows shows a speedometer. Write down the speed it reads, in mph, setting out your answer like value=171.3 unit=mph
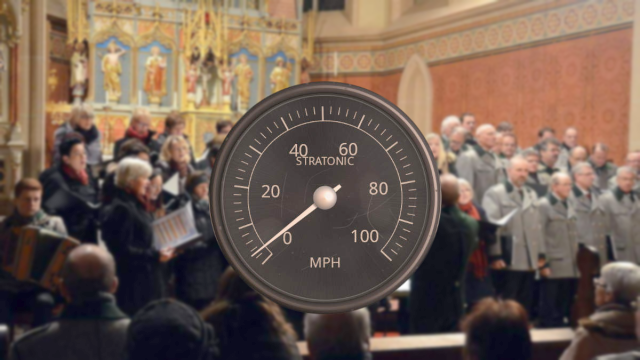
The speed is value=3 unit=mph
